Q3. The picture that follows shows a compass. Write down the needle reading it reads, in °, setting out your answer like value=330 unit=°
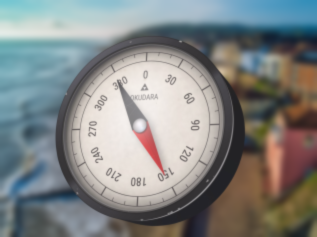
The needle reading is value=150 unit=°
